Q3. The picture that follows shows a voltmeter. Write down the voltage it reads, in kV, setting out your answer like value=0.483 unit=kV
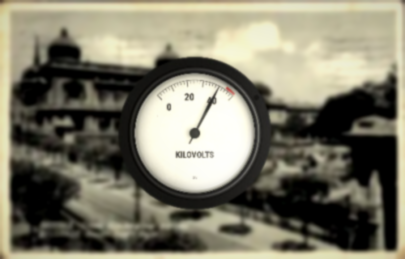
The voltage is value=40 unit=kV
